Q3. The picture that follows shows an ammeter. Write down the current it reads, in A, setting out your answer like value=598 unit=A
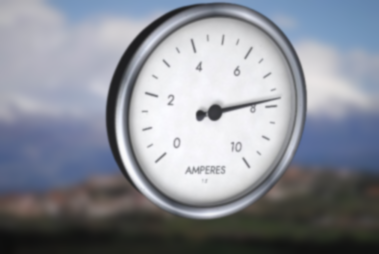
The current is value=7.75 unit=A
